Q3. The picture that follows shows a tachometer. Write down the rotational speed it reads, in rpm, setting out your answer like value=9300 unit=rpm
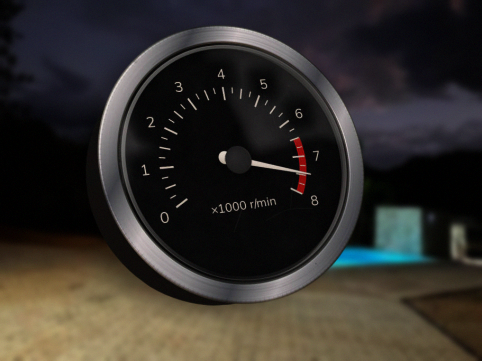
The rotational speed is value=7500 unit=rpm
